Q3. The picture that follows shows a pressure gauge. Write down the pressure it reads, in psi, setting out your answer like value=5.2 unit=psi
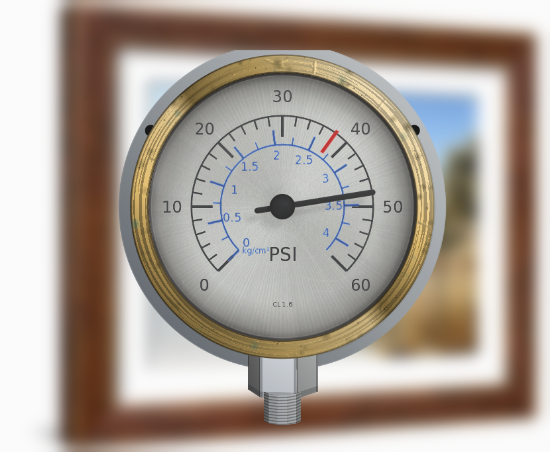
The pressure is value=48 unit=psi
